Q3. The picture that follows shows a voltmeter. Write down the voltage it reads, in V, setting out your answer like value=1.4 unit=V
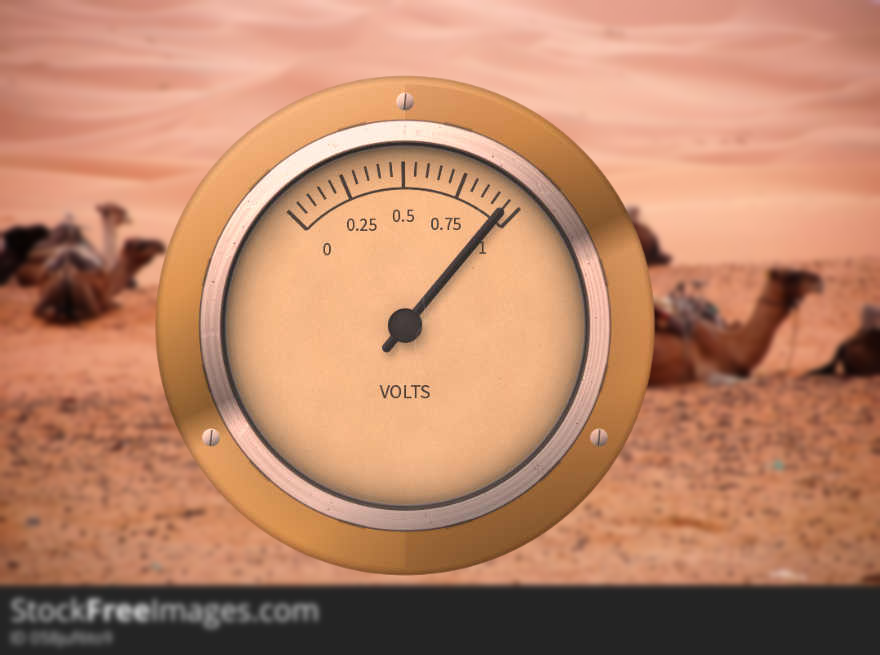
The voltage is value=0.95 unit=V
